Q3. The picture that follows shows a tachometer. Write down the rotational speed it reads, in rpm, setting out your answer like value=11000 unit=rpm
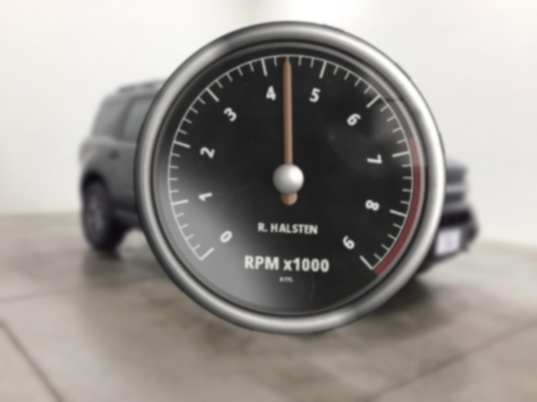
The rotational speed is value=4400 unit=rpm
